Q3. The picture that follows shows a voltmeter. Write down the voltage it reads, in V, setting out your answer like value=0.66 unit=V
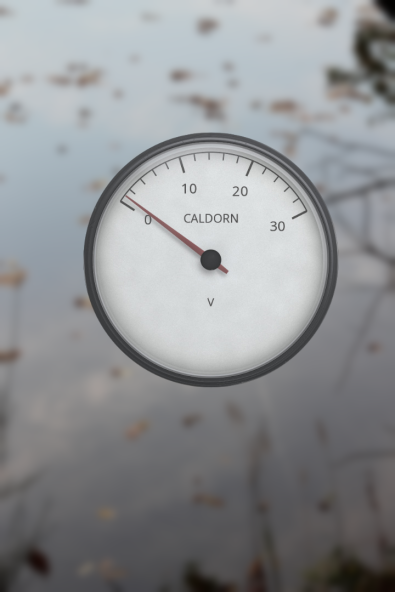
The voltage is value=1 unit=V
